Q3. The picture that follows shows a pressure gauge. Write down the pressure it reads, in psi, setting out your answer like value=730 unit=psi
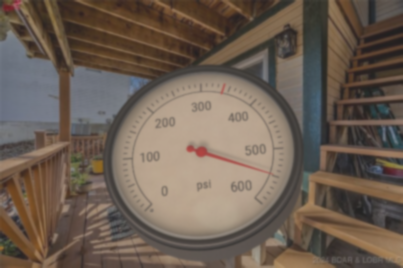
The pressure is value=550 unit=psi
